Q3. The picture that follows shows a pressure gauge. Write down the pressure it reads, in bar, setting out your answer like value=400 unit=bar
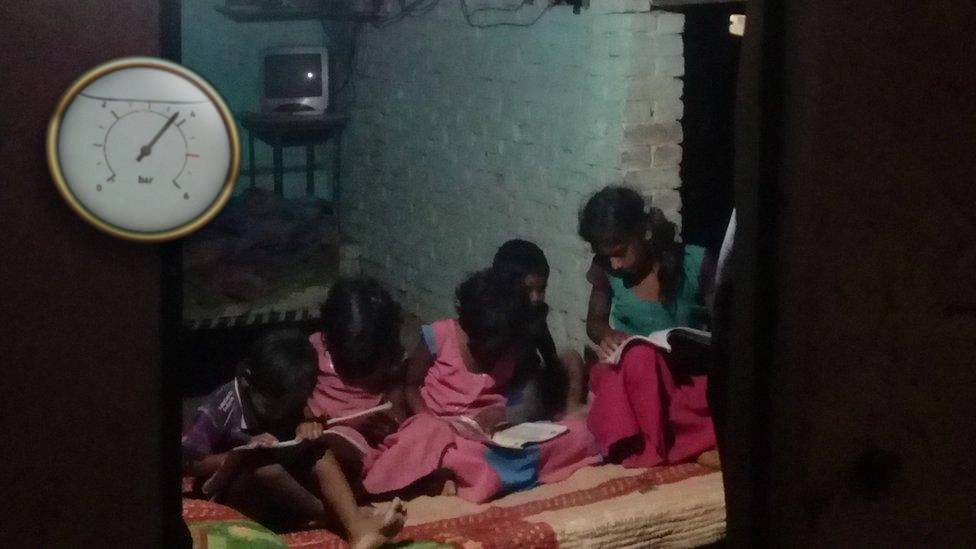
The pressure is value=3.75 unit=bar
